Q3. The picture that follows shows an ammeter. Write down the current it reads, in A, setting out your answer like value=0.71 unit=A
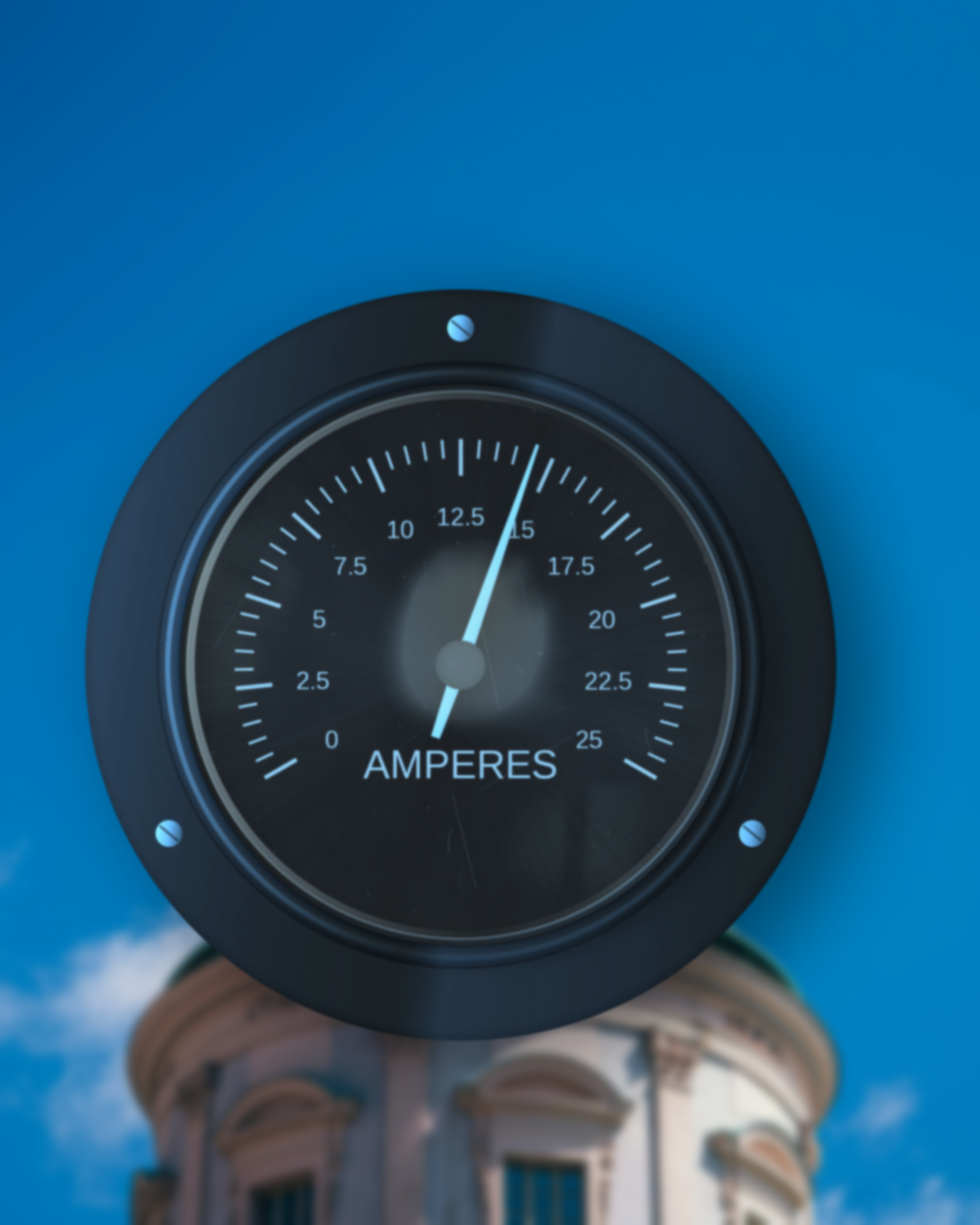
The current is value=14.5 unit=A
